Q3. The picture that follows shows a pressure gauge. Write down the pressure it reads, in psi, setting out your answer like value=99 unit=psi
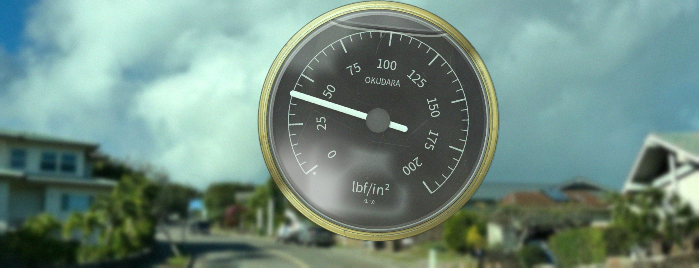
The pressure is value=40 unit=psi
